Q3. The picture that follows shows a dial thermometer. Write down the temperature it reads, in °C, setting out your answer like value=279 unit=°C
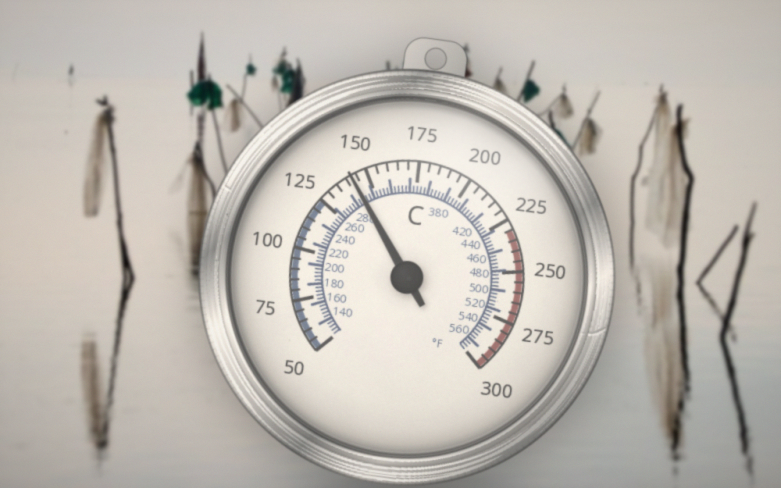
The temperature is value=142.5 unit=°C
